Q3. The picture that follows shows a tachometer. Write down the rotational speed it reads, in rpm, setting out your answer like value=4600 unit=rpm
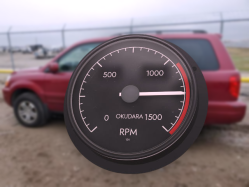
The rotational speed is value=1250 unit=rpm
